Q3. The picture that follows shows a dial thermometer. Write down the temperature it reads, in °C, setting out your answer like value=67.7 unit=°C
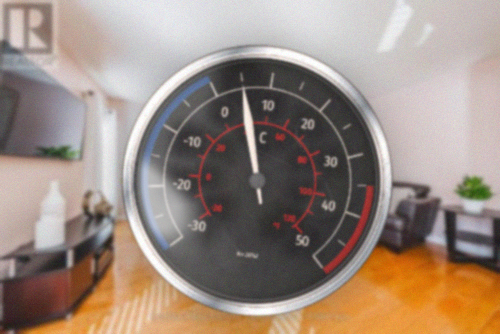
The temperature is value=5 unit=°C
